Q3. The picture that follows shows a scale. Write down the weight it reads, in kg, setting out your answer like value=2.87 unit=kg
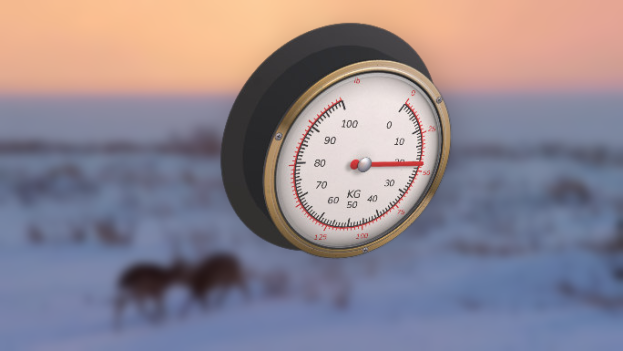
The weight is value=20 unit=kg
